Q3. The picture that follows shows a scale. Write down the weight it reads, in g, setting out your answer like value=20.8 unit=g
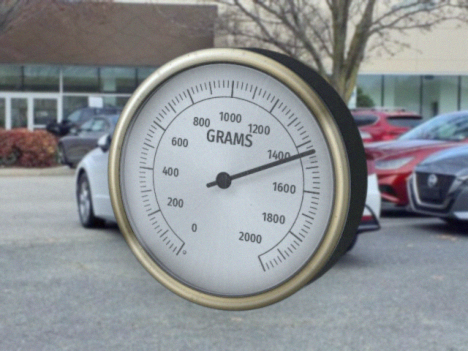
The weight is value=1440 unit=g
